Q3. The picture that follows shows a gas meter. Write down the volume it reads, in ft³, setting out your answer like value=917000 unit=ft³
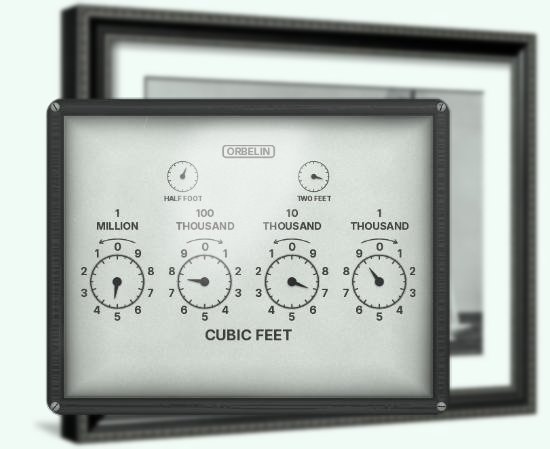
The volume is value=476900 unit=ft³
